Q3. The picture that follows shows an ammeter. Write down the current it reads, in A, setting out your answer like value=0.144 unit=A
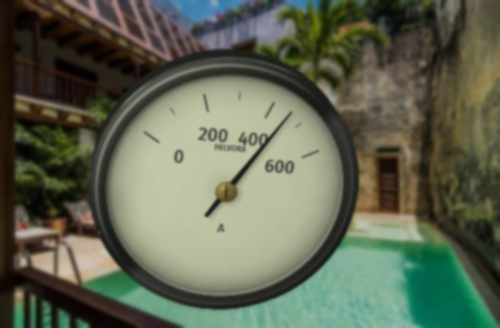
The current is value=450 unit=A
